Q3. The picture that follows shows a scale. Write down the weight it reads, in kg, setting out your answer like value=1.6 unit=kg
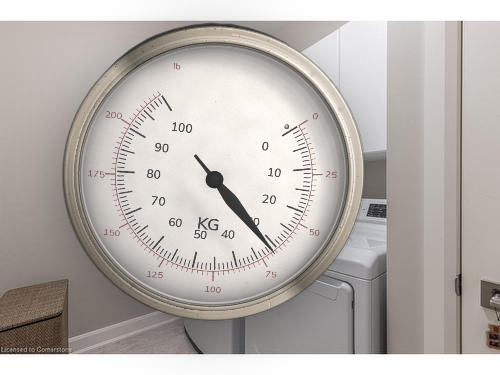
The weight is value=31 unit=kg
